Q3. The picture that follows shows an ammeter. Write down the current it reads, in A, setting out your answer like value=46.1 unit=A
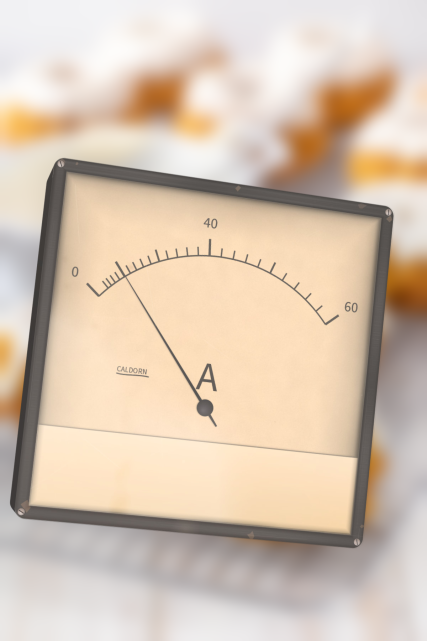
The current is value=20 unit=A
